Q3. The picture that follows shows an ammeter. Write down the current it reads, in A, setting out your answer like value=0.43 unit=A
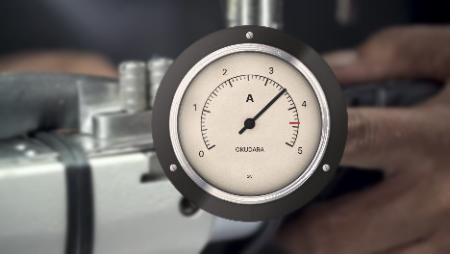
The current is value=3.5 unit=A
